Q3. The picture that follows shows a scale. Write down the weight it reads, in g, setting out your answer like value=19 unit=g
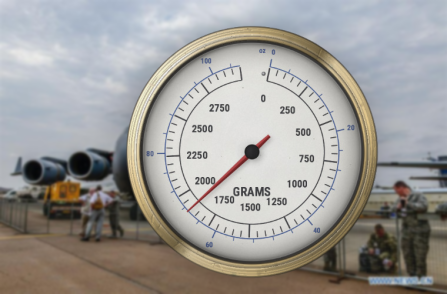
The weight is value=1900 unit=g
